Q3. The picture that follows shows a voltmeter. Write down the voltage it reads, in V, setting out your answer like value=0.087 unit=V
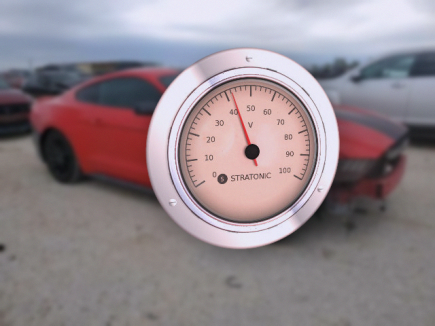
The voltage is value=42 unit=V
